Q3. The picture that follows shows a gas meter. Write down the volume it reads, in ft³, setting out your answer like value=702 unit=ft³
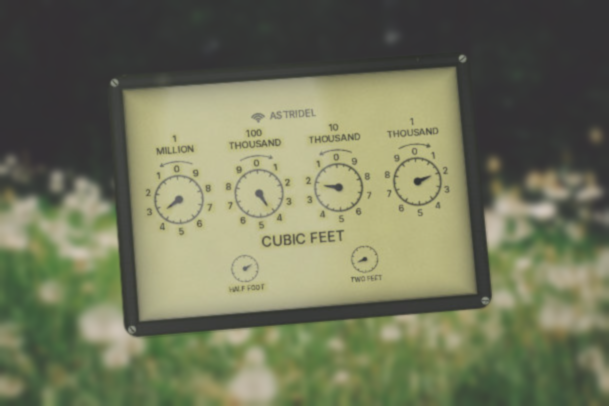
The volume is value=342200 unit=ft³
